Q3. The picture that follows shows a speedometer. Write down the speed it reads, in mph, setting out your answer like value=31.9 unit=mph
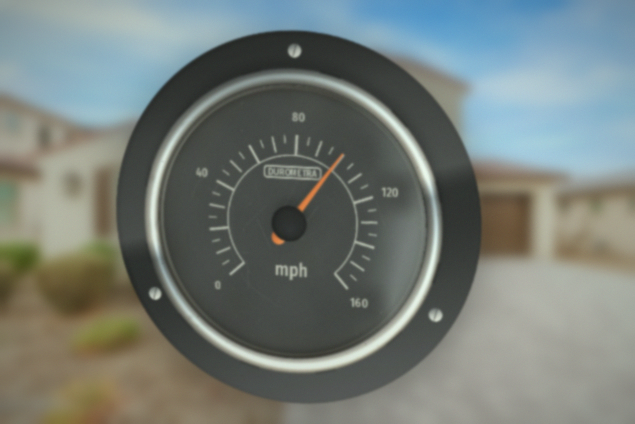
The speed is value=100 unit=mph
